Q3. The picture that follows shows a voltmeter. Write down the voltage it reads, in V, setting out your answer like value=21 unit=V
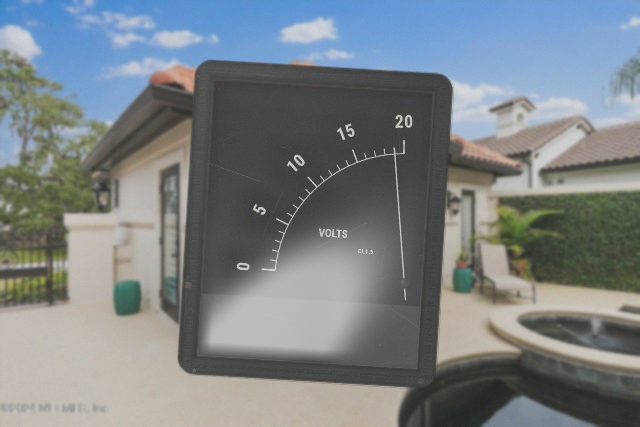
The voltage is value=19 unit=V
